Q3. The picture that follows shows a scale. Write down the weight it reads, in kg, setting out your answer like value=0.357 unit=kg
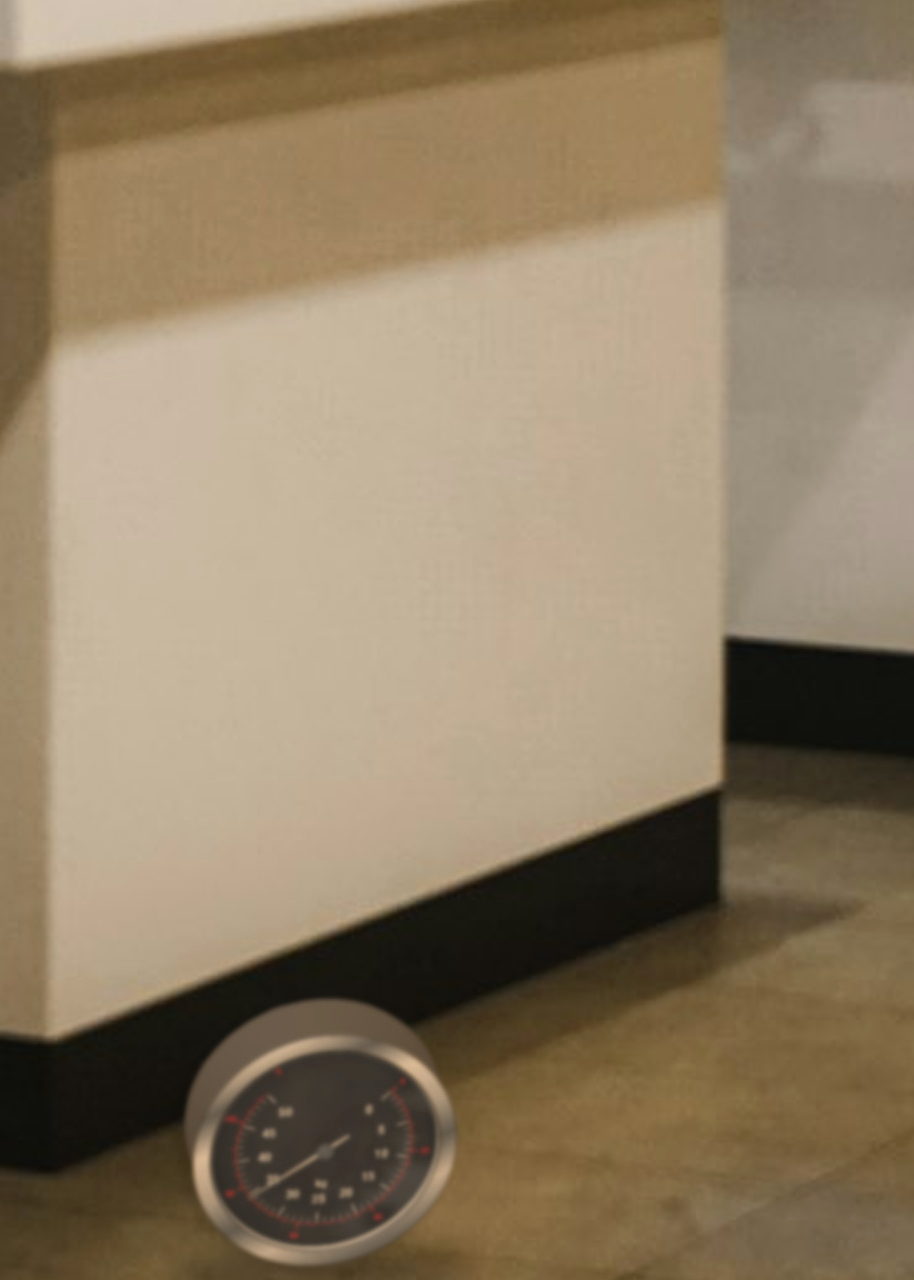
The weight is value=35 unit=kg
